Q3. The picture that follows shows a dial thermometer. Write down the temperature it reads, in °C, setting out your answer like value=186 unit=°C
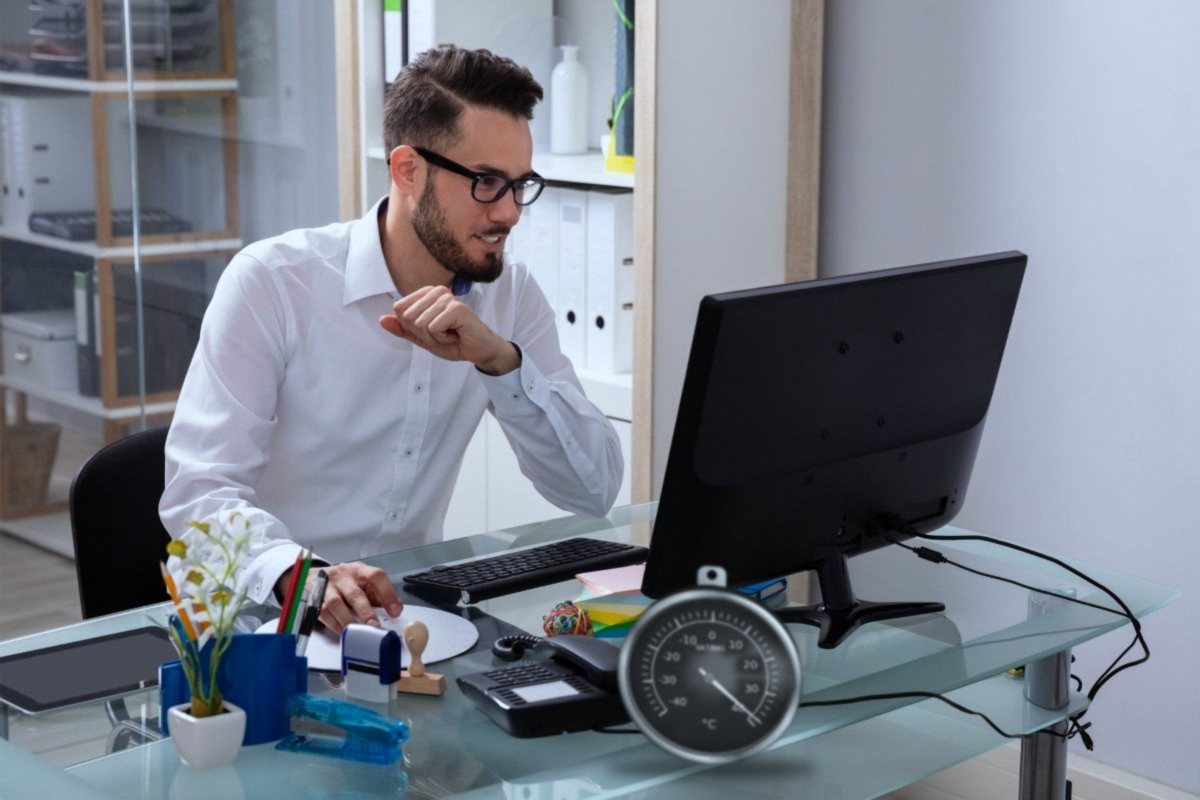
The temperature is value=38 unit=°C
